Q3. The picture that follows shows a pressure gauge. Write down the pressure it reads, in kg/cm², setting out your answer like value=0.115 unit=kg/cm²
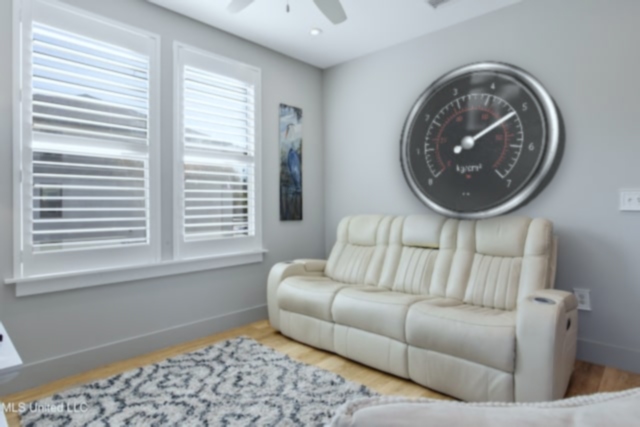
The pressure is value=5 unit=kg/cm²
